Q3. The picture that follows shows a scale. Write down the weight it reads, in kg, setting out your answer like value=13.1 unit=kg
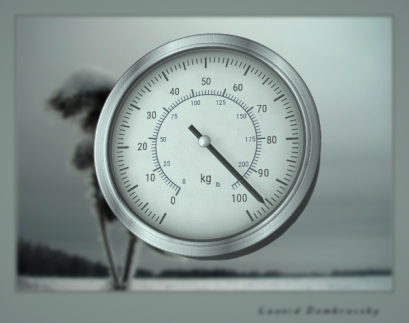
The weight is value=96 unit=kg
